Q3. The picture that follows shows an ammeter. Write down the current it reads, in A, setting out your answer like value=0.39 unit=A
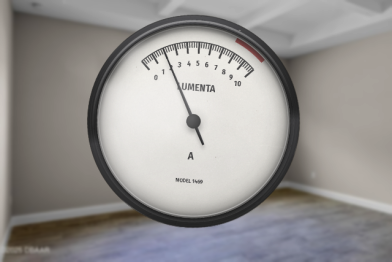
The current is value=2 unit=A
